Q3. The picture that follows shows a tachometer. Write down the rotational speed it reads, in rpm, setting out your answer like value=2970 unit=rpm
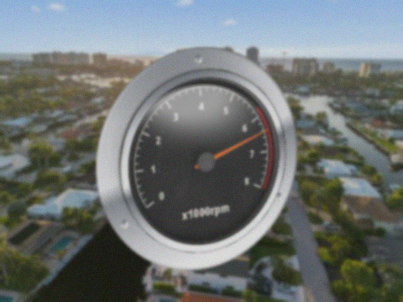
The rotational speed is value=6400 unit=rpm
